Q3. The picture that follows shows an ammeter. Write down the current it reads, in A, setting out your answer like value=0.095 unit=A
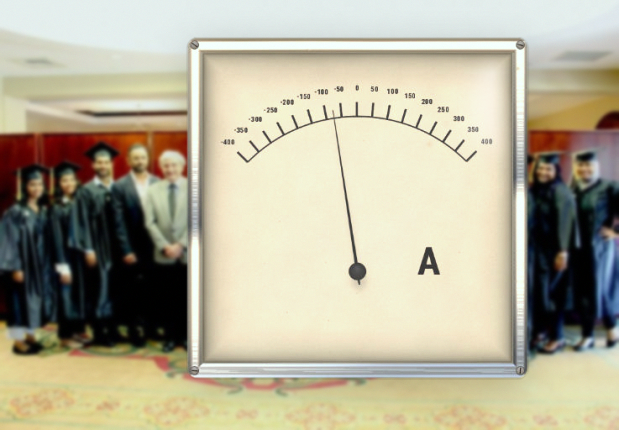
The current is value=-75 unit=A
